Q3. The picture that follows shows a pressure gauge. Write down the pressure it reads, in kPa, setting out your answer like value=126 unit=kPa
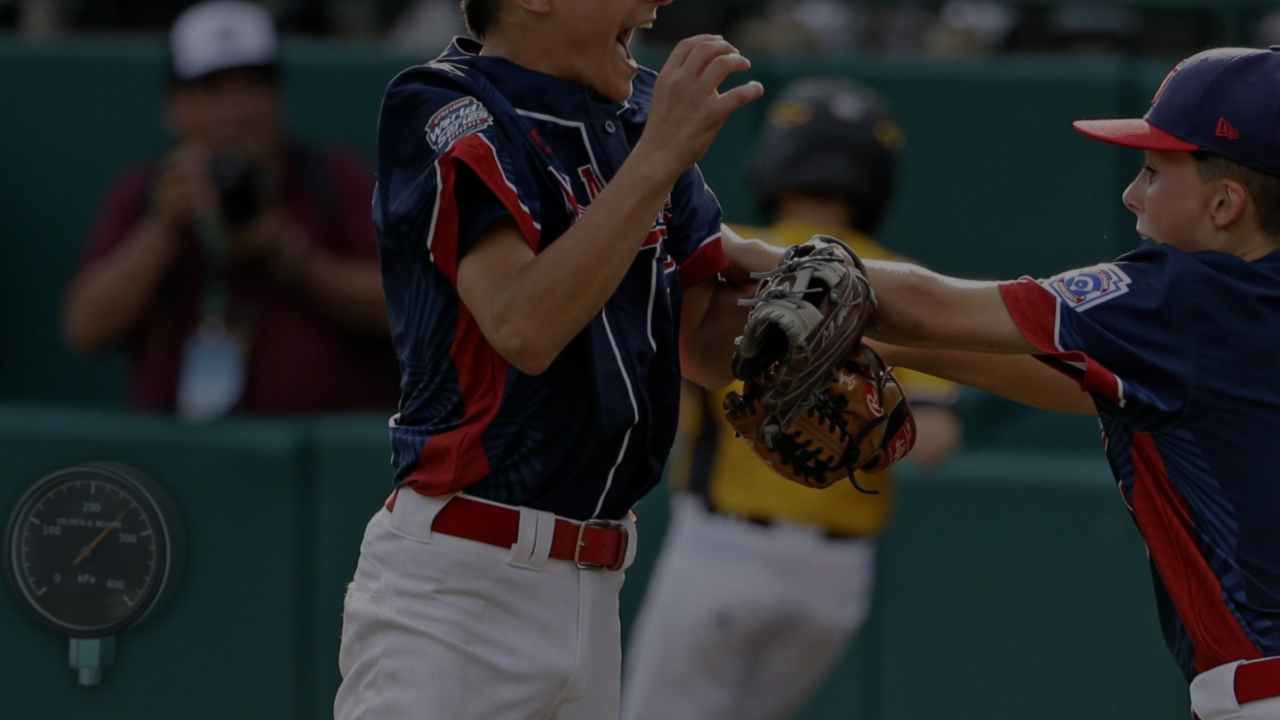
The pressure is value=260 unit=kPa
